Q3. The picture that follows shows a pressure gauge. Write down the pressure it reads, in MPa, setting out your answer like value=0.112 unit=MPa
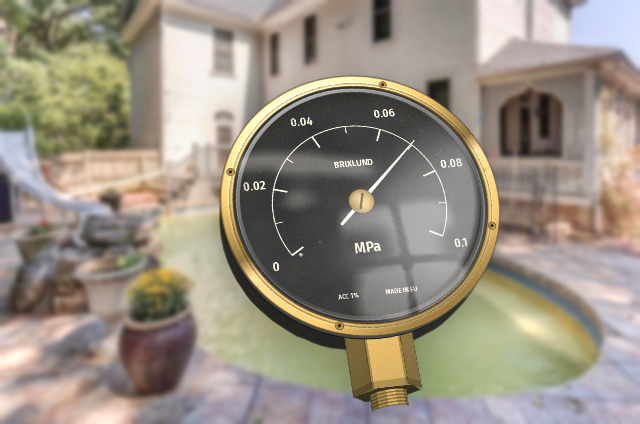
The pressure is value=0.07 unit=MPa
